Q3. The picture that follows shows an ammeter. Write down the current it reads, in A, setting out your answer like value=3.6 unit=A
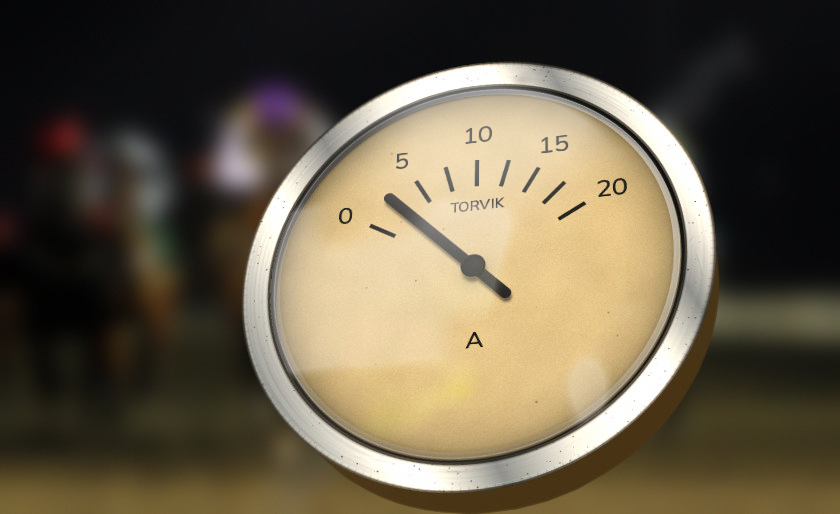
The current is value=2.5 unit=A
